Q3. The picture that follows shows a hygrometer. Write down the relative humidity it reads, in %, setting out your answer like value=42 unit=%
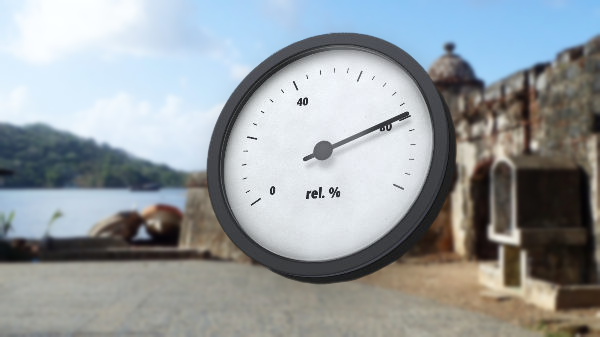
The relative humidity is value=80 unit=%
